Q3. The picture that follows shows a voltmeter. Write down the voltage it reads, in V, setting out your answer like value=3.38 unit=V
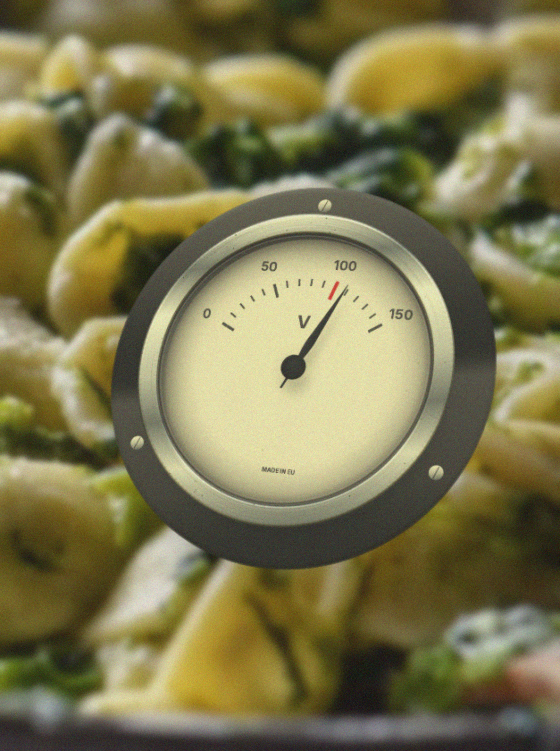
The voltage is value=110 unit=V
